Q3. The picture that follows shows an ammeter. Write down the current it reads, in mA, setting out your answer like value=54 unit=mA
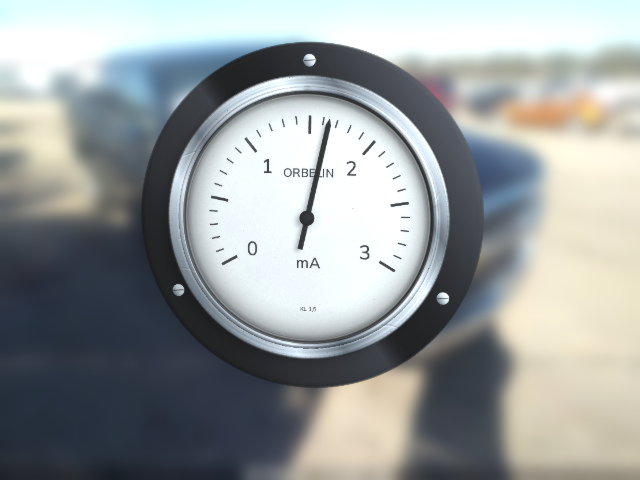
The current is value=1.65 unit=mA
